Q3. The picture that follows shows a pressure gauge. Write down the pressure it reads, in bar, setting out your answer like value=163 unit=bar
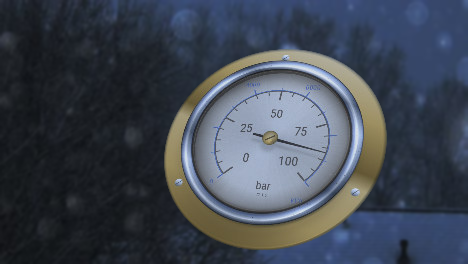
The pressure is value=87.5 unit=bar
